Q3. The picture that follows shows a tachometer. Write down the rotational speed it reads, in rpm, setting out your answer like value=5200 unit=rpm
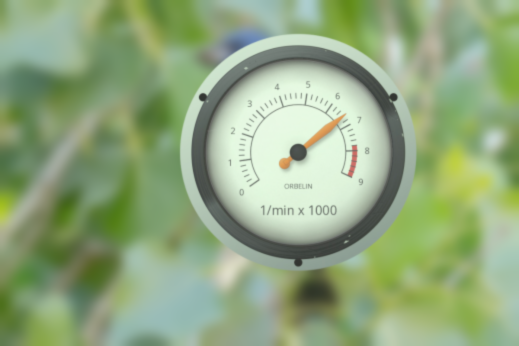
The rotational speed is value=6600 unit=rpm
